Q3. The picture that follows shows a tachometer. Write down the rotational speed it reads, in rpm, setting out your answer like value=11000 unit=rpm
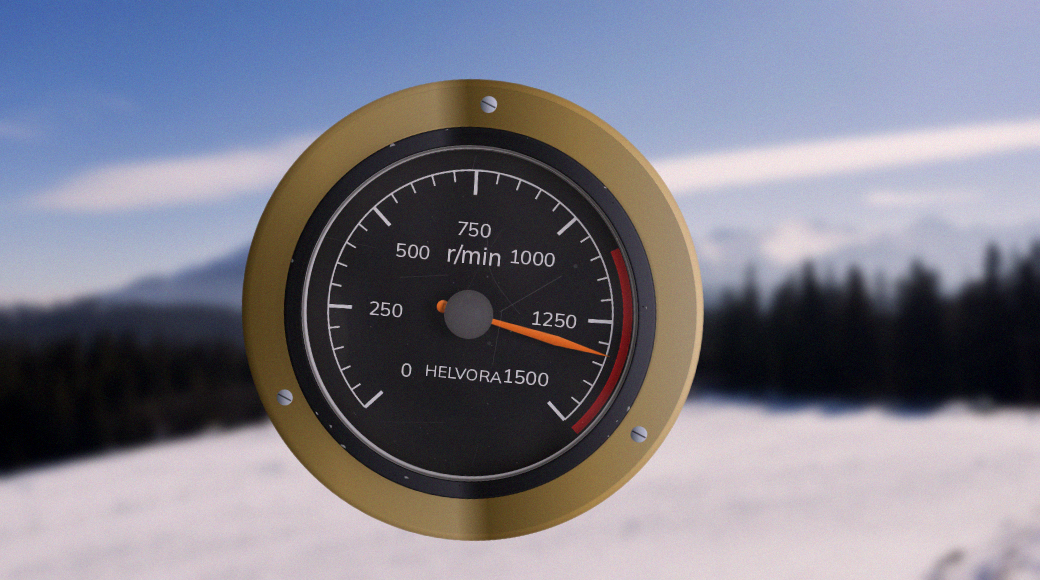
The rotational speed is value=1325 unit=rpm
